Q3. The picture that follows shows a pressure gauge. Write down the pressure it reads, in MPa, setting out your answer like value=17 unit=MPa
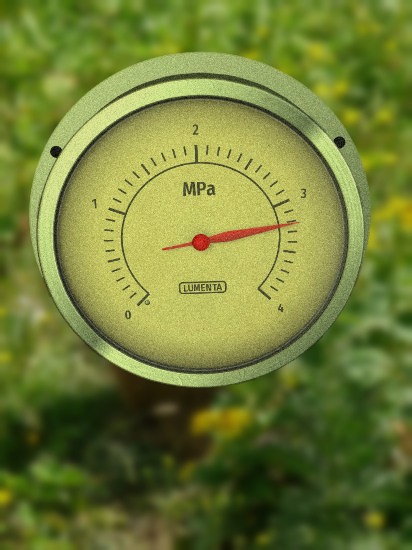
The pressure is value=3.2 unit=MPa
